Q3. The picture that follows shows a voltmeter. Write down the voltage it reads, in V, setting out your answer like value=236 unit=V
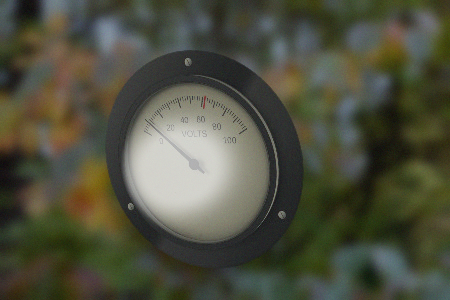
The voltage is value=10 unit=V
